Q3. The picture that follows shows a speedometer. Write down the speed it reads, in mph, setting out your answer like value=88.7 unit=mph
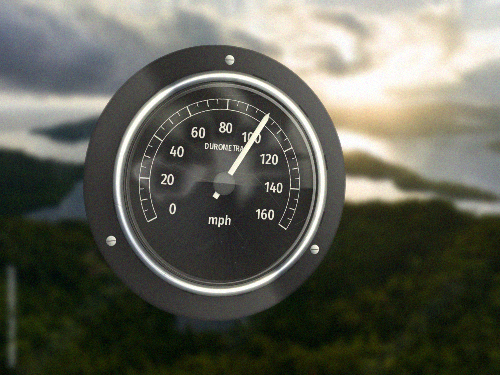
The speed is value=100 unit=mph
